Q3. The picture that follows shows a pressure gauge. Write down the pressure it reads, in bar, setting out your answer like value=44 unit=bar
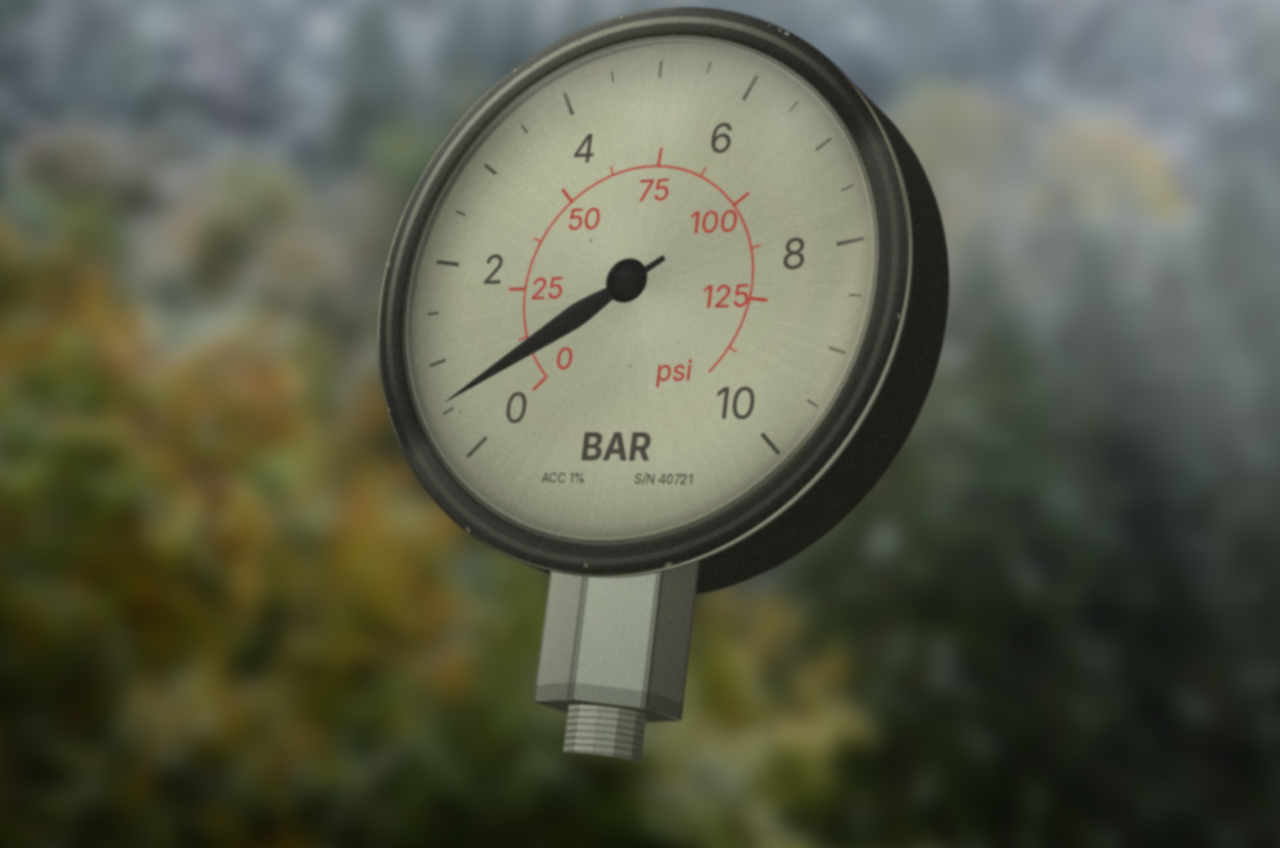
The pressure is value=0.5 unit=bar
